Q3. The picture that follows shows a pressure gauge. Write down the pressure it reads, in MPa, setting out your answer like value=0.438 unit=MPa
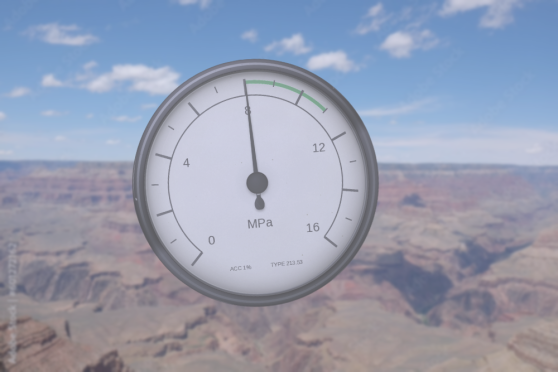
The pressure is value=8 unit=MPa
